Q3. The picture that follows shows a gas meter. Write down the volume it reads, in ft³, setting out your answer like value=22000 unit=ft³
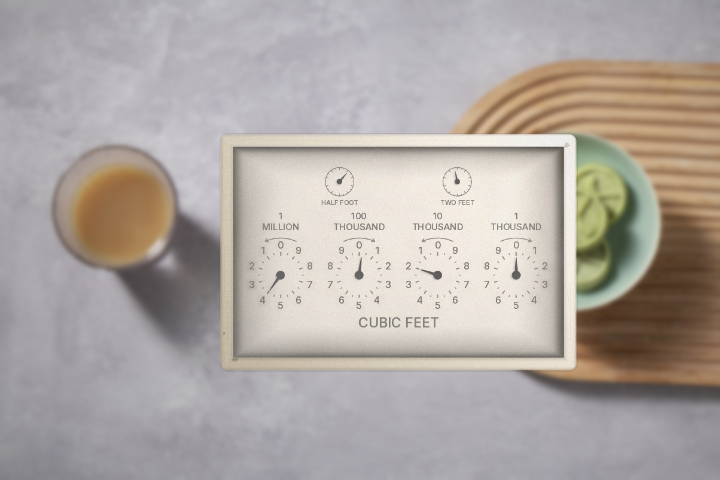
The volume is value=402000 unit=ft³
